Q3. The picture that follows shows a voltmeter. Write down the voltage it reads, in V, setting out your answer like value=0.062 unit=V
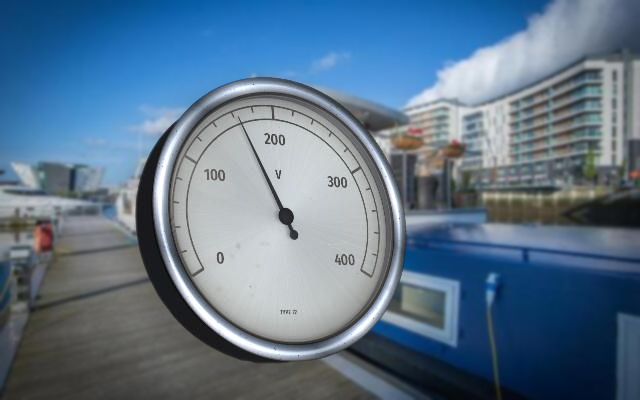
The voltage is value=160 unit=V
